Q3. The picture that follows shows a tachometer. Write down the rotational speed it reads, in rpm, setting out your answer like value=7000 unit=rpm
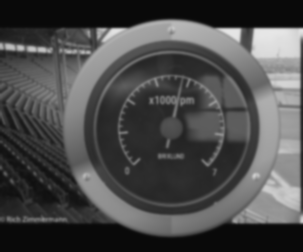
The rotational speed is value=3800 unit=rpm
